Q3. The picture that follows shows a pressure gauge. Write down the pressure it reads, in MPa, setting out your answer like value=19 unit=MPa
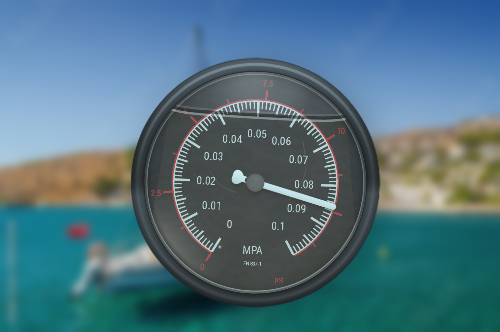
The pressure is value=0.085 unit=MPa
